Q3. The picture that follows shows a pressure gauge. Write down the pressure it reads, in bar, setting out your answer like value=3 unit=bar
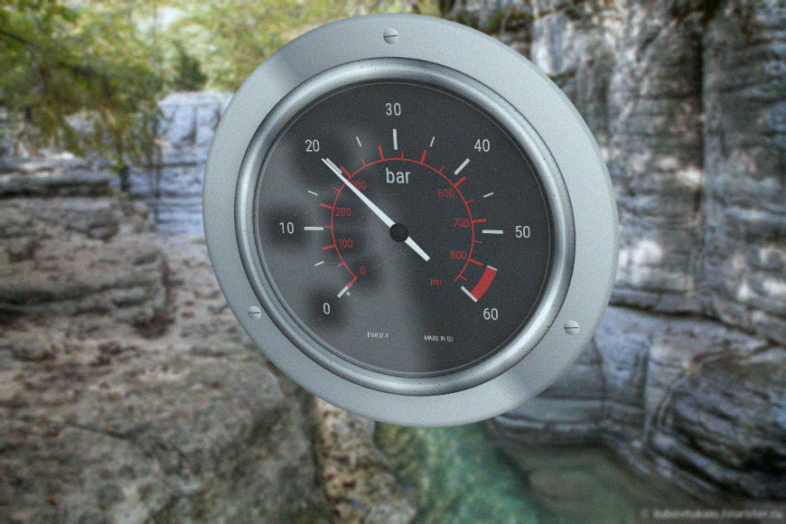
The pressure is value=20 unit=bar
